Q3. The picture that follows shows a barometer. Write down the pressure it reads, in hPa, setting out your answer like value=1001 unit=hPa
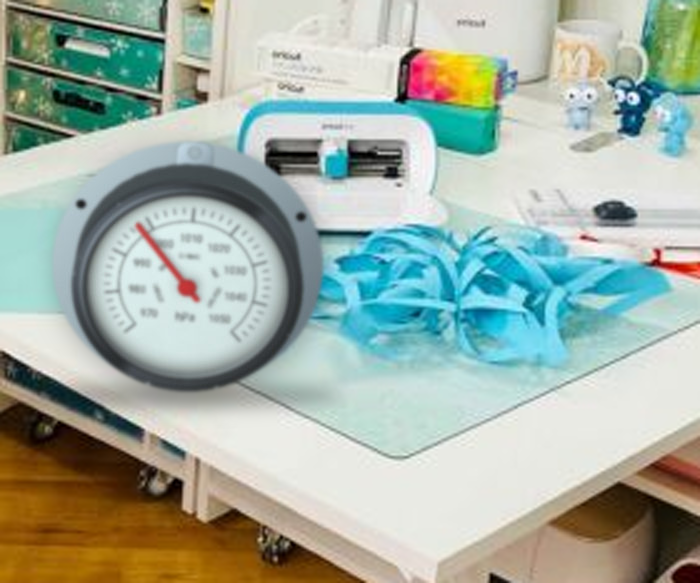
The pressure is value=998 unit=hPa
